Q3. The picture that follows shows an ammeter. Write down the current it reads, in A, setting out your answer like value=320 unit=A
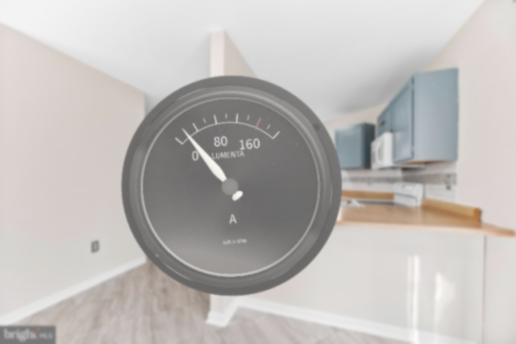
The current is value=20 unit=A
